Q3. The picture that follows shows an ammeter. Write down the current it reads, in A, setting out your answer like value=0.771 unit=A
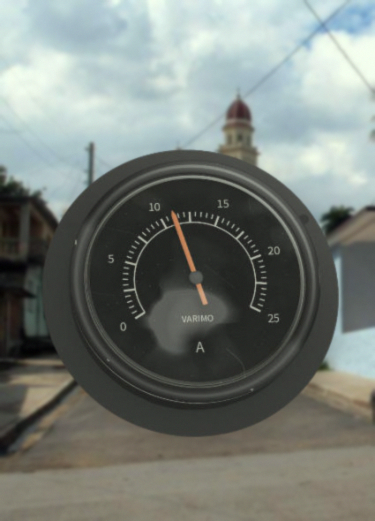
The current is value=11 unit=A
